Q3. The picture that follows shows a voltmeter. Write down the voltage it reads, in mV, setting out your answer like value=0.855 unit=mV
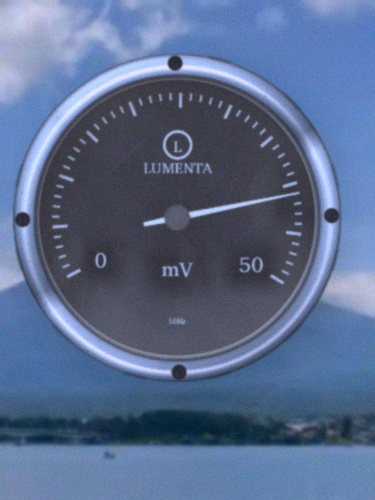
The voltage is value=41 unit=mV
